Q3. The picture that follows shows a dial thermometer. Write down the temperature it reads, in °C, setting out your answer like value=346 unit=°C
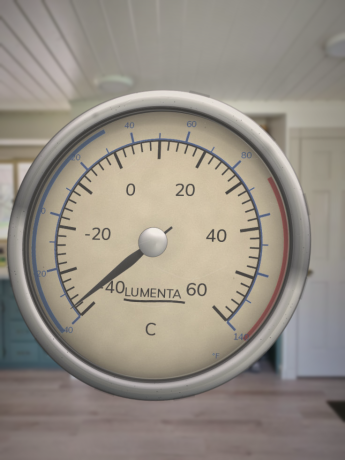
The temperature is value=-38 unit=°C
